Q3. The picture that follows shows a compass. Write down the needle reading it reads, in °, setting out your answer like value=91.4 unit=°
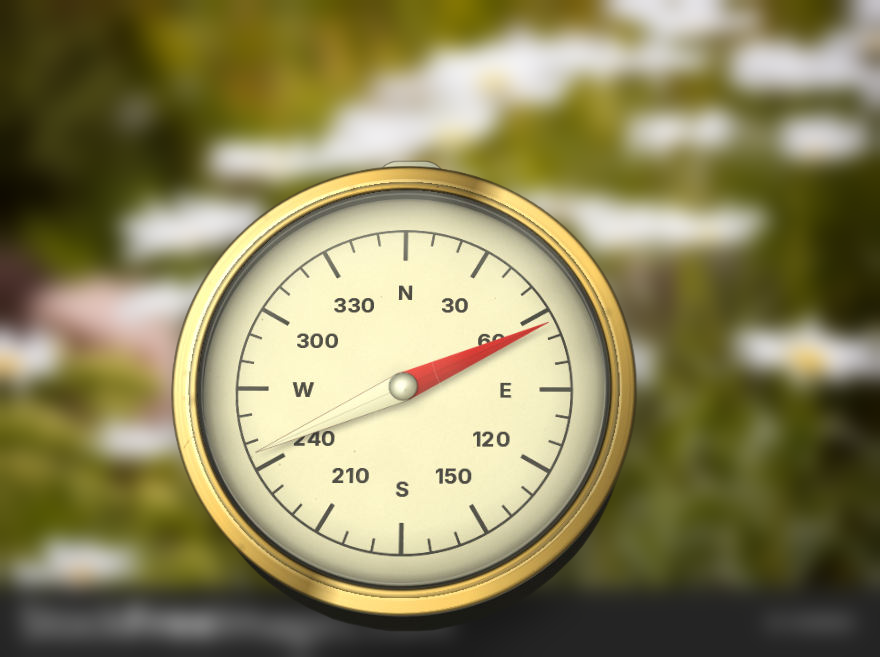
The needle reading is value=65 unit=°
